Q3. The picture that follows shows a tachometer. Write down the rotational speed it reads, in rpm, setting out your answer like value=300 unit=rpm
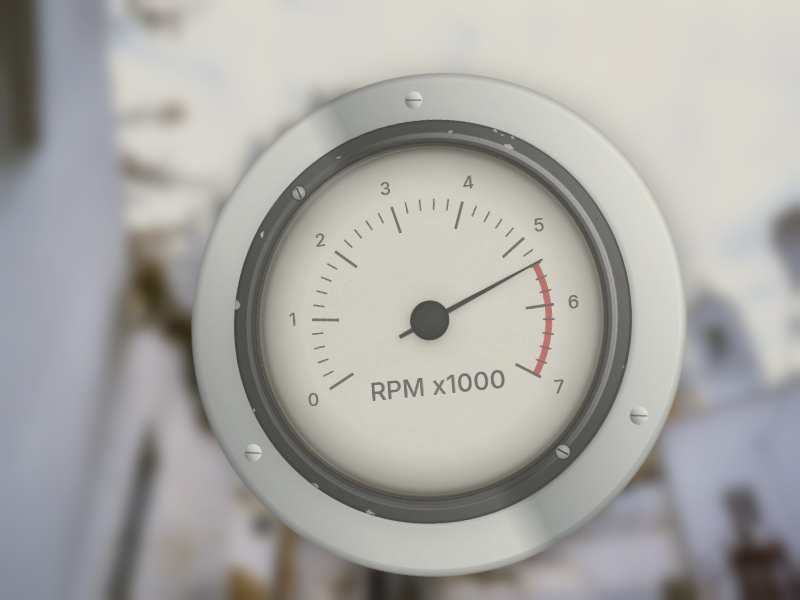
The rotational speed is value=5400 unit=rpm
